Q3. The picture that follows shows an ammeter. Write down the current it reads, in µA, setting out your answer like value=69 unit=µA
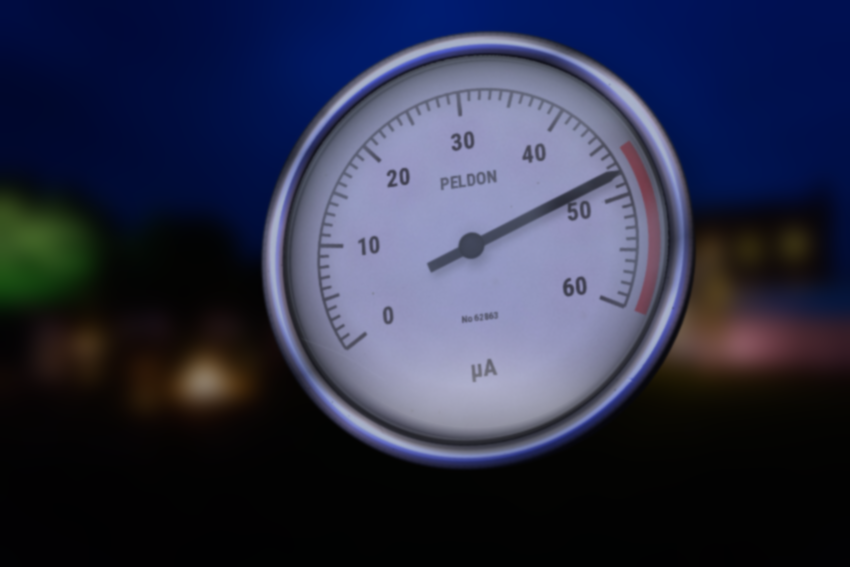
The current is value=48 unit=µA
